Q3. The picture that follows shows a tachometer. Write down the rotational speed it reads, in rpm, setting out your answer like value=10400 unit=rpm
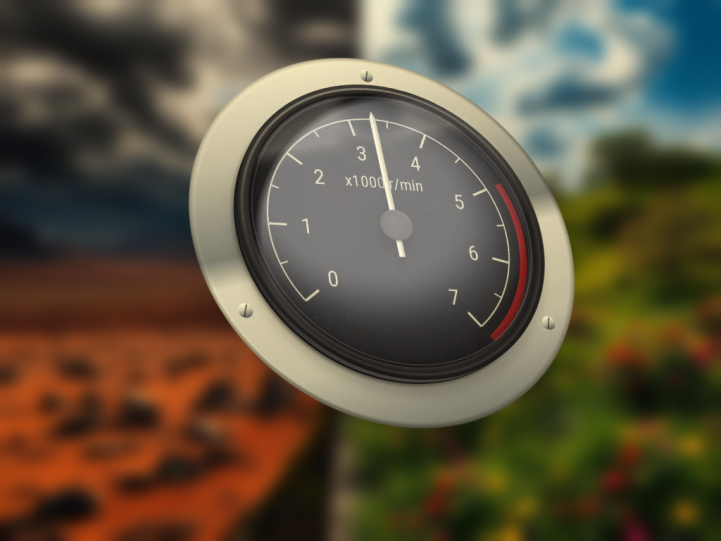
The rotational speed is value=3250 unit=rpm
